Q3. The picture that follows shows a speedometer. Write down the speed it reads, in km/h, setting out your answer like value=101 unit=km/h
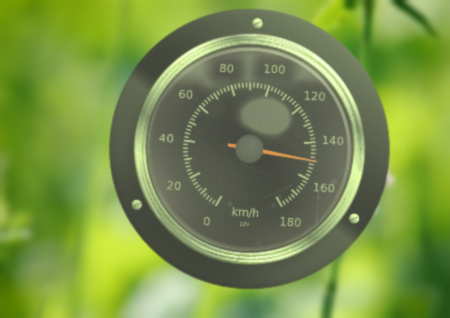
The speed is value=150 unit=km/h
